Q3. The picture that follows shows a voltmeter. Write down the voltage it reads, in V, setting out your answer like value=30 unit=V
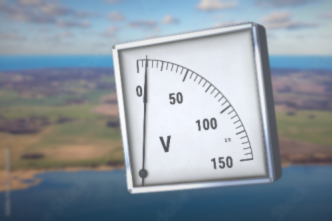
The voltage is value=10 unit=V
